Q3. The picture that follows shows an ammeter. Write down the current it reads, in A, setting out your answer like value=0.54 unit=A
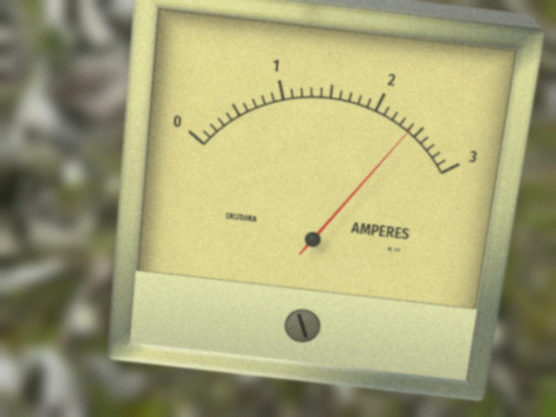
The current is value=2.4 unit=A
